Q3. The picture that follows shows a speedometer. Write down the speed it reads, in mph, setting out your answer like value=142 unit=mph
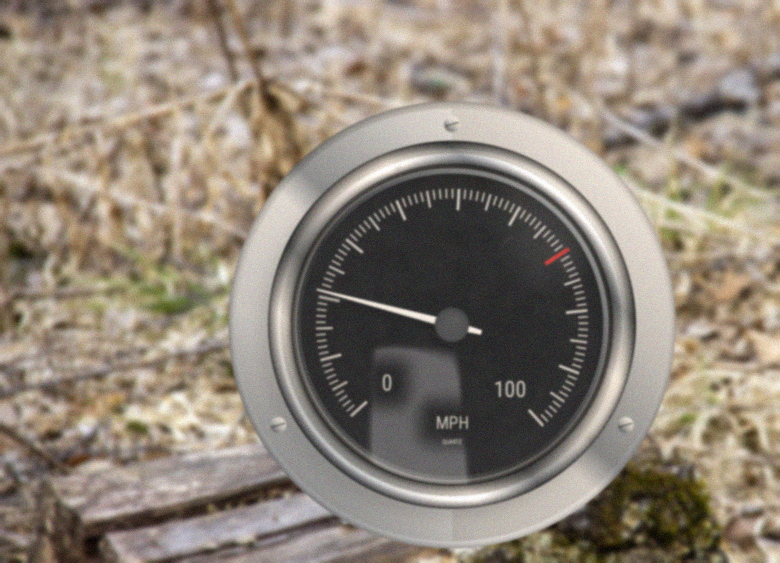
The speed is value=21 unit=mph
